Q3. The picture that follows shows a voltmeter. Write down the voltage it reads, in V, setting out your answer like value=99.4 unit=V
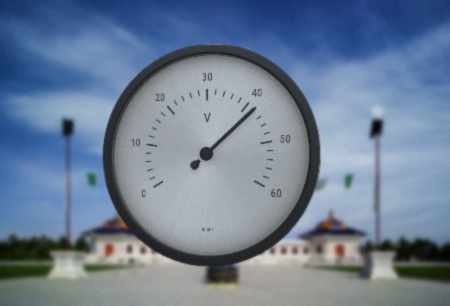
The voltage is value=42 unit=V
